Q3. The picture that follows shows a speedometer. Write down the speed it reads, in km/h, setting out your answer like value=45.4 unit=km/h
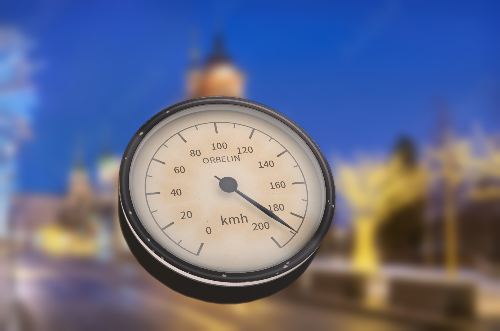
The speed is value=190 unit=km/h
